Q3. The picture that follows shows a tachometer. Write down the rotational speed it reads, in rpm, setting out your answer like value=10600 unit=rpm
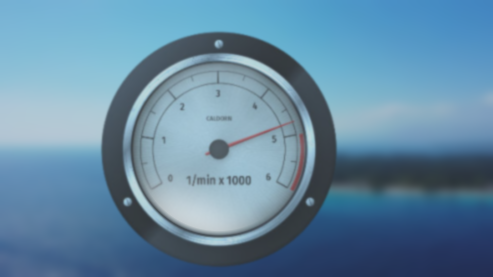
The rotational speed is value=4750 unit=rpm
